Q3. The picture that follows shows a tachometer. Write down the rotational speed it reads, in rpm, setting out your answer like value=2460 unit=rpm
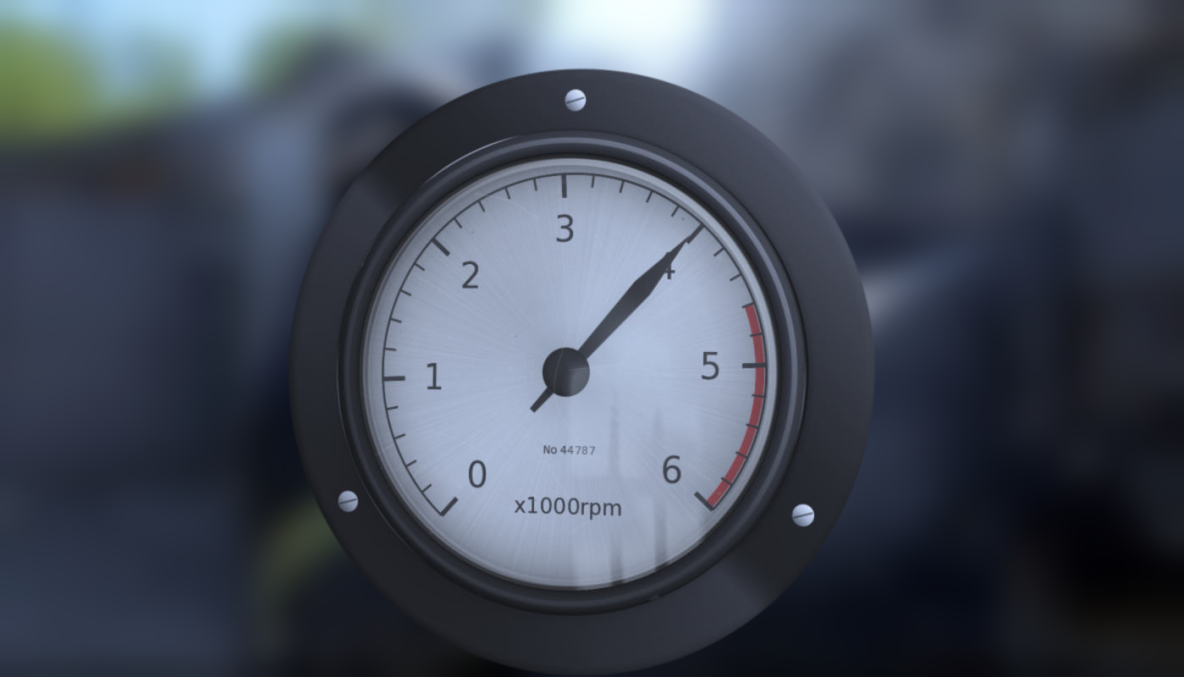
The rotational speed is value=4000 unit=rpm
